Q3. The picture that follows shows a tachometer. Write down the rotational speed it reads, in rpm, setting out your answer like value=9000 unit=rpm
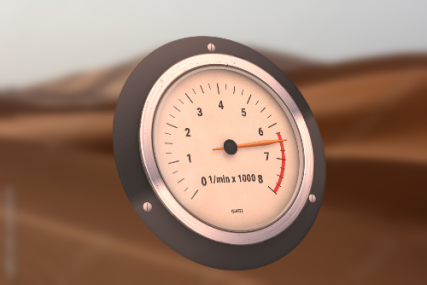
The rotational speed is value=6500 unit=rpm
